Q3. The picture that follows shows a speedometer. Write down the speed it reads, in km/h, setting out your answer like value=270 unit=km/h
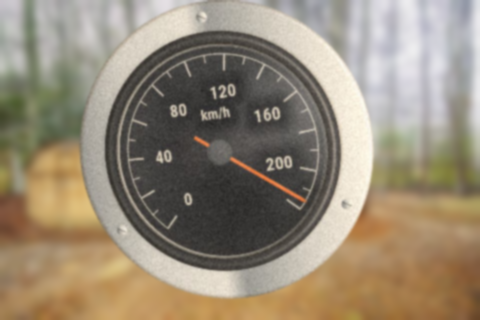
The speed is value=215 unit=km/h
